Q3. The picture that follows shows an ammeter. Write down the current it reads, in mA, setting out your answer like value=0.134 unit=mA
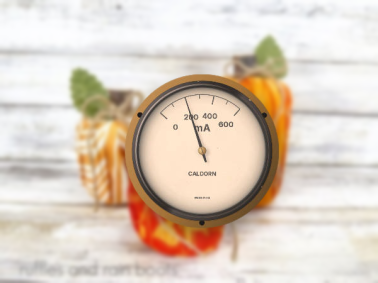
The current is value=200 unit=mA
